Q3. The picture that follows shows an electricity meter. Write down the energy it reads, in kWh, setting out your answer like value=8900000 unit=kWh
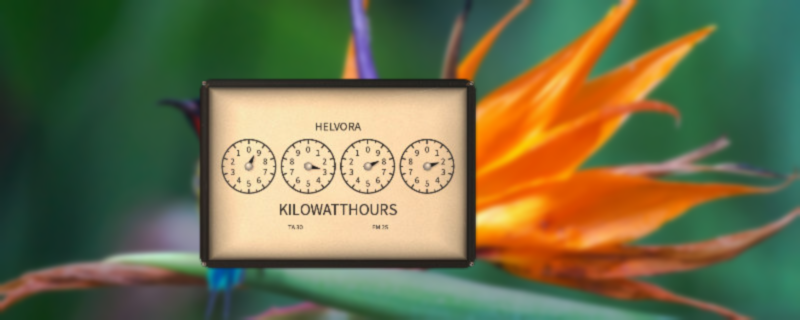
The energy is value=9282 unit=kWh
